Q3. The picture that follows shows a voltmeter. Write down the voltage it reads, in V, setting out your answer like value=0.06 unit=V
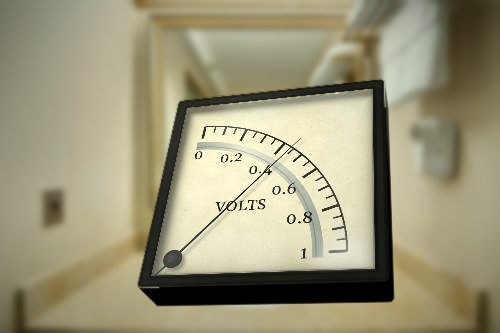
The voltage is value=0.45 unit=V
